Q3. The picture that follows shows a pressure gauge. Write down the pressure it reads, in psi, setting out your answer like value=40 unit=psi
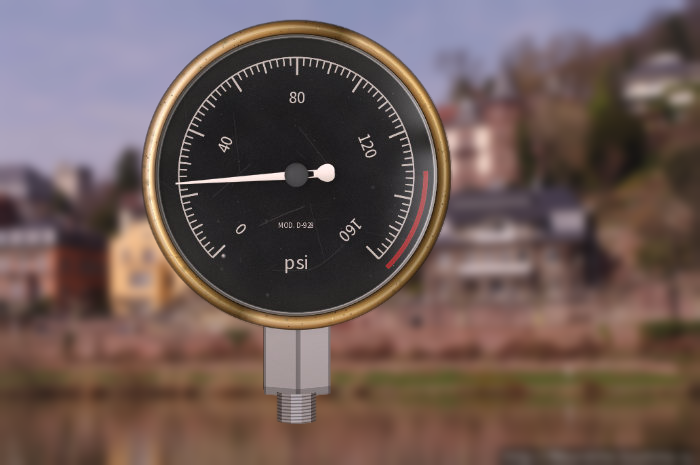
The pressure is value=24 unit=psi
